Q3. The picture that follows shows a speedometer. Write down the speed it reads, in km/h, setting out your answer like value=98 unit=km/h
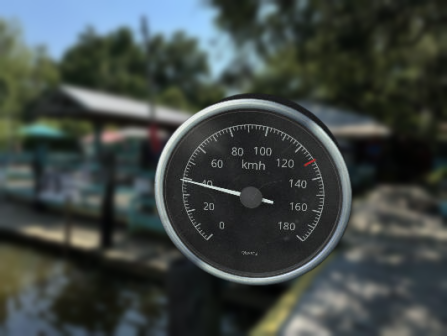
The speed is value=40 unit=km/h
